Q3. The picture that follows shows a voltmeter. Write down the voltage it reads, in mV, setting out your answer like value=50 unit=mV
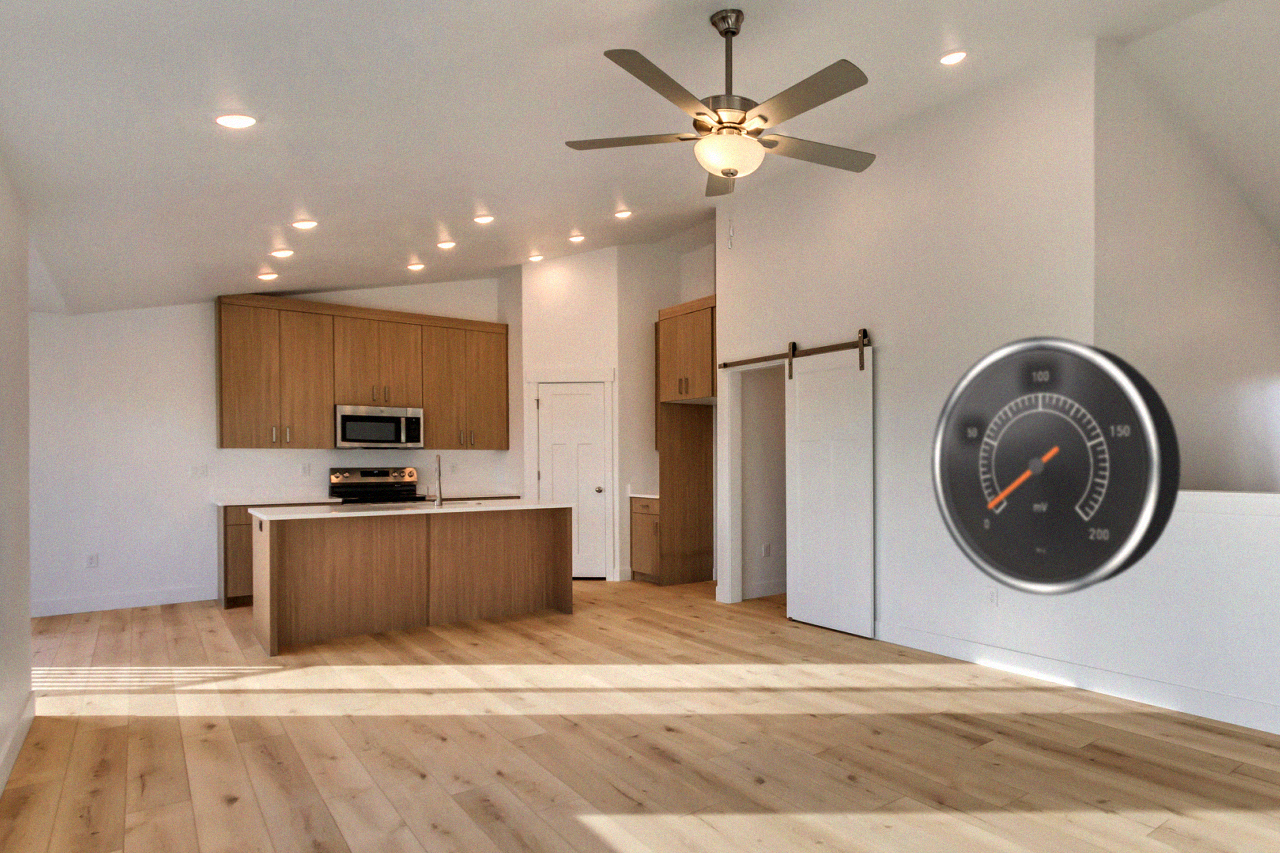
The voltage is value=5 unit=mV
